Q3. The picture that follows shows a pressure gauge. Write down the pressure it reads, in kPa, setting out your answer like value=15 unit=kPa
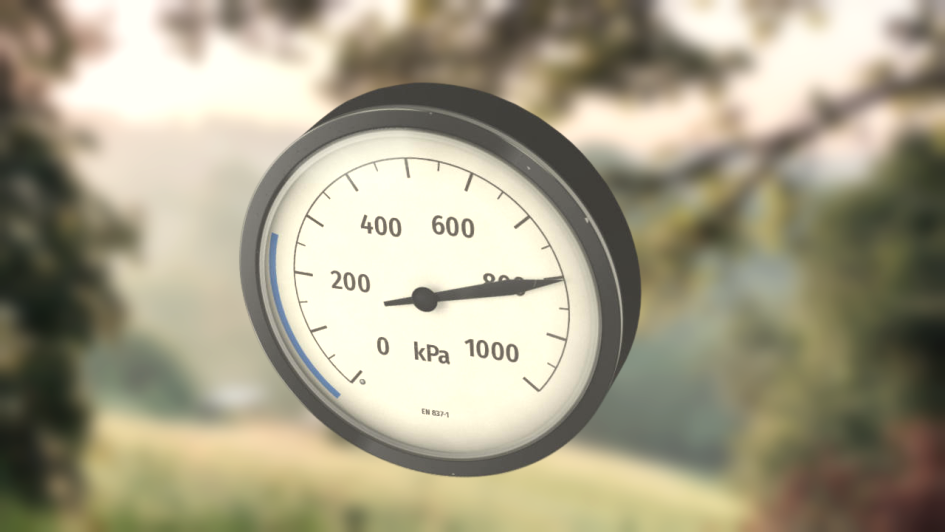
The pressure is value=800 unit=kPa
